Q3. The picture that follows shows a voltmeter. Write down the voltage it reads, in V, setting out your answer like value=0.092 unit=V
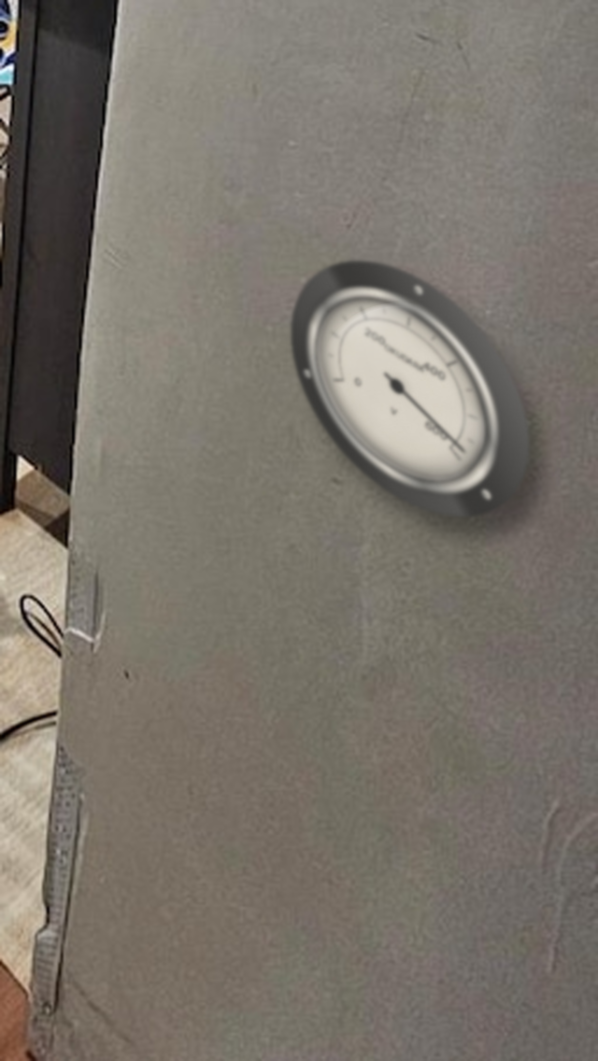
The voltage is value=575 unit=V
